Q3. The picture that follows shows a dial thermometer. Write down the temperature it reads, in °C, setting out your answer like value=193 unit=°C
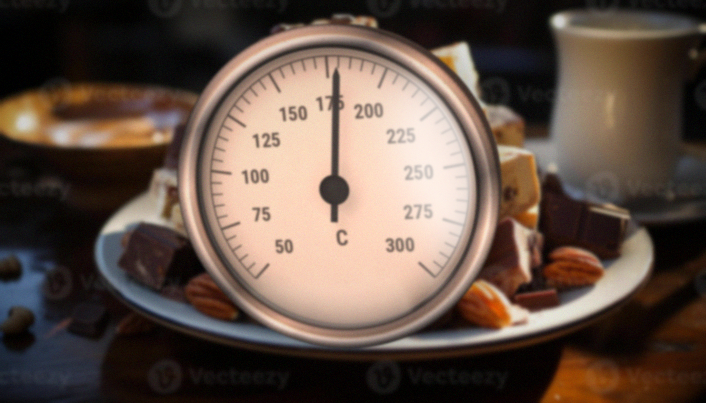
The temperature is value=180 unit=°C
